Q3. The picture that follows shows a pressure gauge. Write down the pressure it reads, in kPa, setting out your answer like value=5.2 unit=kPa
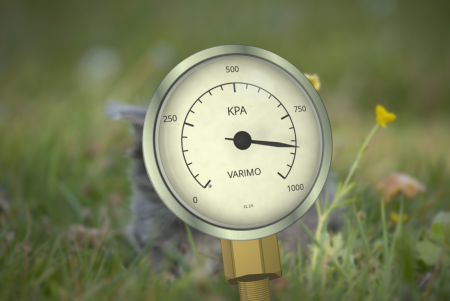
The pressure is value=875 unit=kPa
